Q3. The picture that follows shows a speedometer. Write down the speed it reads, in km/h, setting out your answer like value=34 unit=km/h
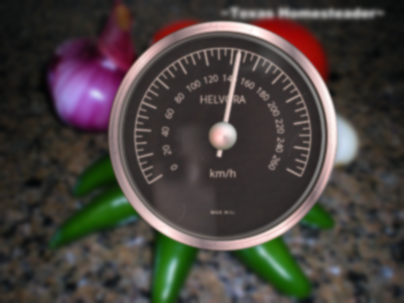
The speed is value=145 unit=km/h
